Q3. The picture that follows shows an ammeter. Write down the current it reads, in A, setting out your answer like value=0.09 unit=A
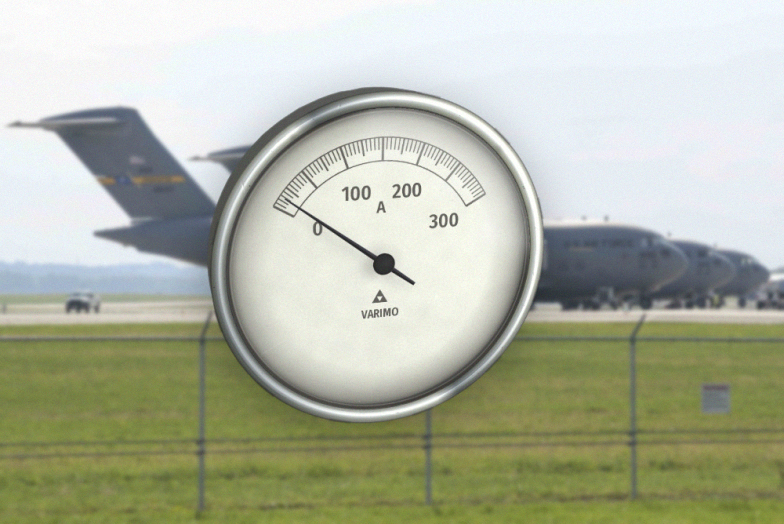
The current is value=15 unit=A
